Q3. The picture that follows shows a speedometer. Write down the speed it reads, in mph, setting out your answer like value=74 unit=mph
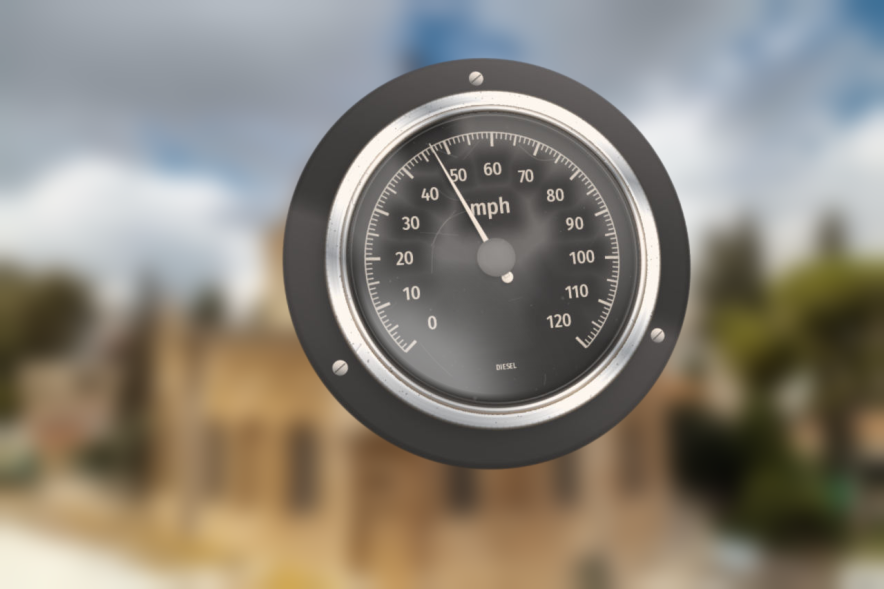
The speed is value=47 unit=mph
